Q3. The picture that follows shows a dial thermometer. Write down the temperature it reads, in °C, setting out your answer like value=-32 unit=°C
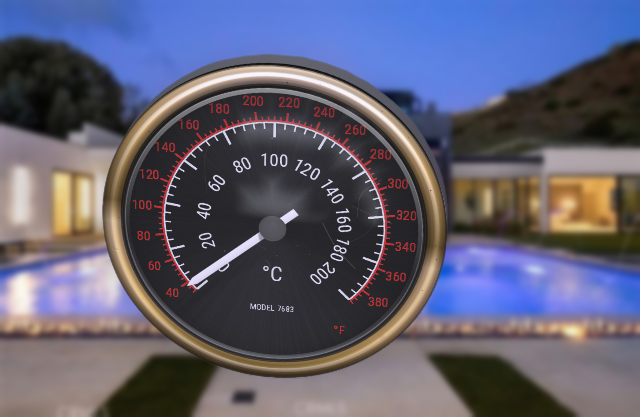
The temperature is value=4 unit=°C
